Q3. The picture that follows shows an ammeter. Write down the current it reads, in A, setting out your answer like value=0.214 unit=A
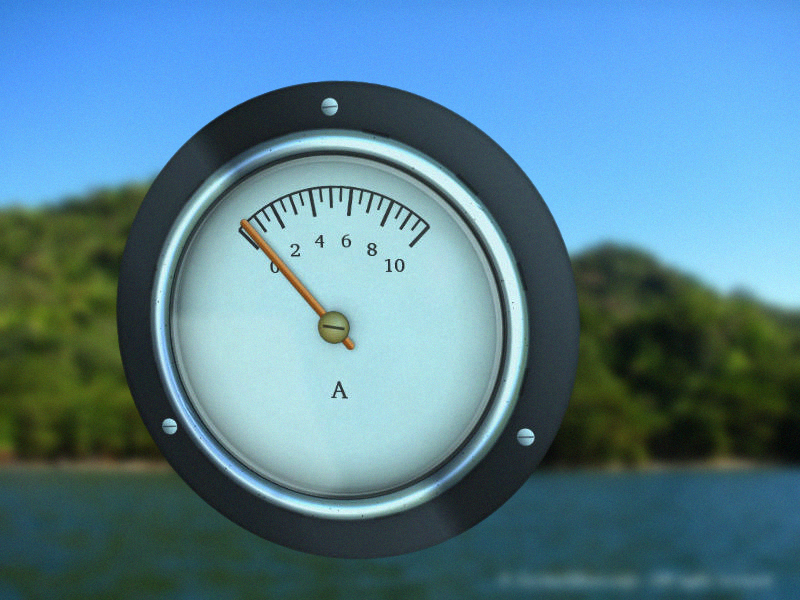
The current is value=0.5 unit=A
